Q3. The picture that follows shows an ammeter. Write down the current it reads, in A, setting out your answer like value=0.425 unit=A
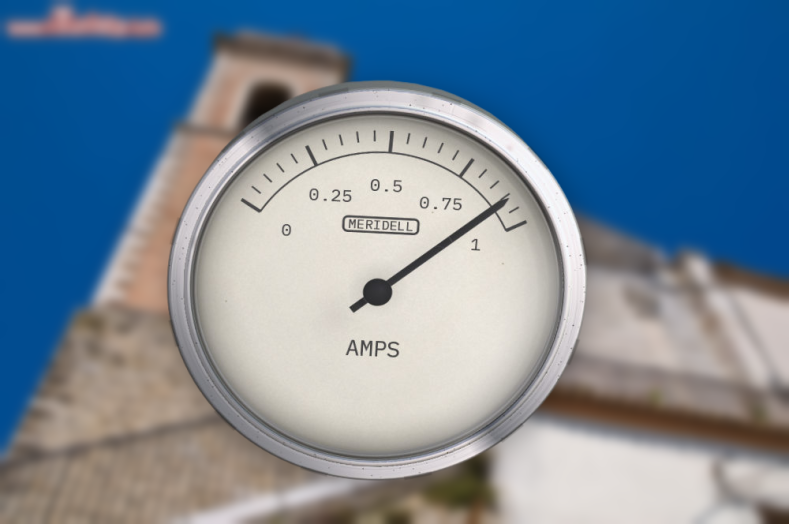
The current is value=0.9 unit=A
